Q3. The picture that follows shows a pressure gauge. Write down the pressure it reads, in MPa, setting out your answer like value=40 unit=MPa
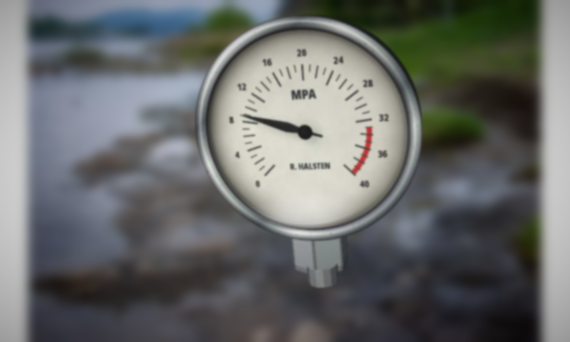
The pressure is value=9 unit=MPa
